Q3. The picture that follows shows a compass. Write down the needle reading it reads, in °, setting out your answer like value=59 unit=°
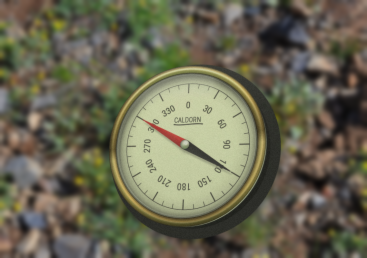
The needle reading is value=300 unit=°
